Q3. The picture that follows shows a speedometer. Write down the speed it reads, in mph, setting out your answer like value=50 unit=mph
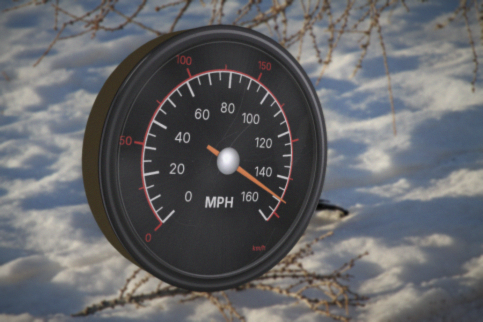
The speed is value=150 unit=mph
